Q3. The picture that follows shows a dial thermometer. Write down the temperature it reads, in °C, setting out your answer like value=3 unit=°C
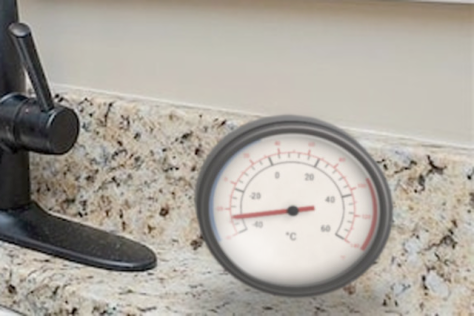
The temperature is value=-32 unit=°C
